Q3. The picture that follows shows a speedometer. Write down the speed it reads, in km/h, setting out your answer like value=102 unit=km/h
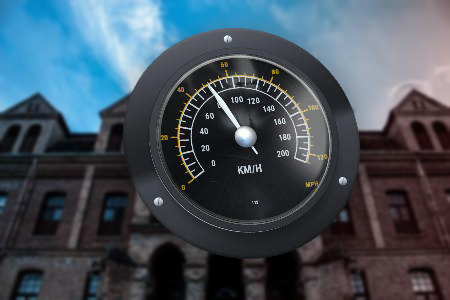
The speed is value=80 unit=km/h
